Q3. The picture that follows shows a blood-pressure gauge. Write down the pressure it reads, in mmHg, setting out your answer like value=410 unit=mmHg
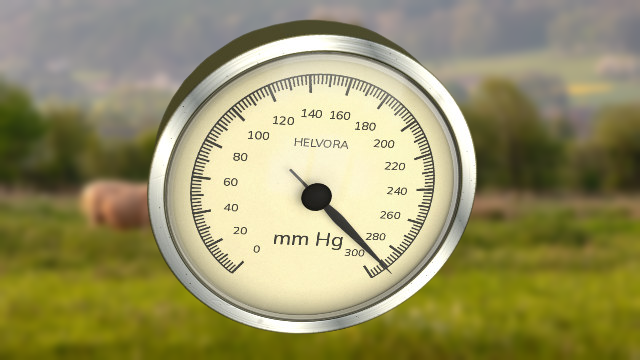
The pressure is value=290 unit=mmHg
